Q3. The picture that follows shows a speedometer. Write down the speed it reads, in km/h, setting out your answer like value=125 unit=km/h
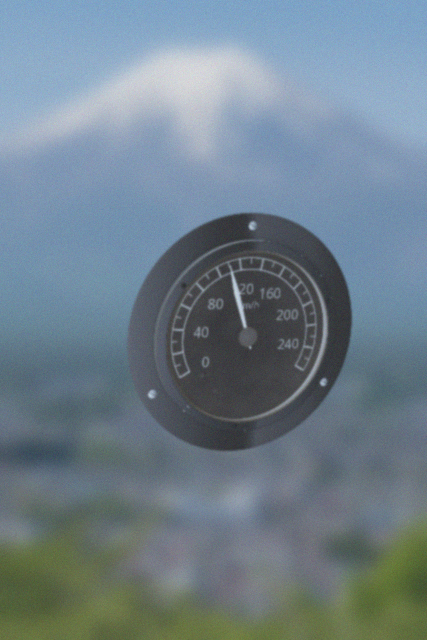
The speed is value=110 unit=km/h
